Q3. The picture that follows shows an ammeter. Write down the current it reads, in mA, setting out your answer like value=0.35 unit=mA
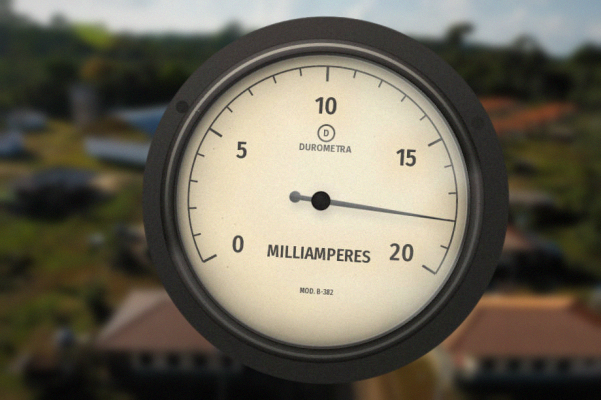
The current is value=18 unit=mA
